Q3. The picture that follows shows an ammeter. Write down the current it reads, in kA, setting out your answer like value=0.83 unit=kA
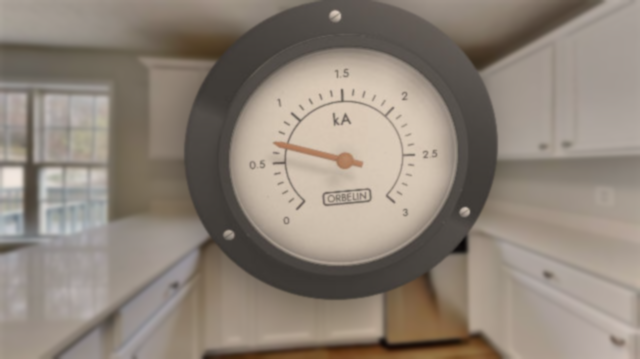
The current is value=0.7 unit=kA
